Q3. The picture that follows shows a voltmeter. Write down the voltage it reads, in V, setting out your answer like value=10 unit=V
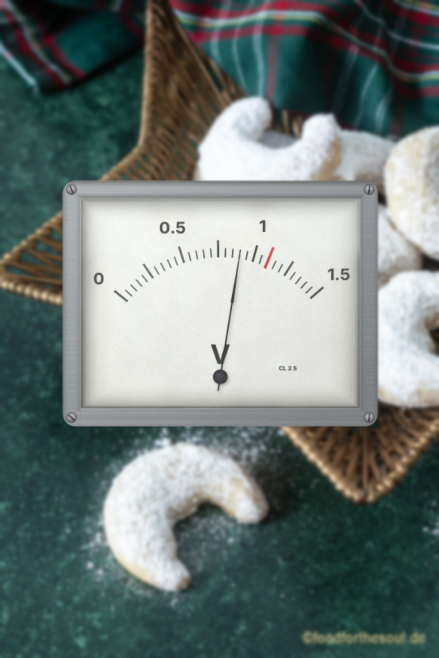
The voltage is value=0.9 unit=V
